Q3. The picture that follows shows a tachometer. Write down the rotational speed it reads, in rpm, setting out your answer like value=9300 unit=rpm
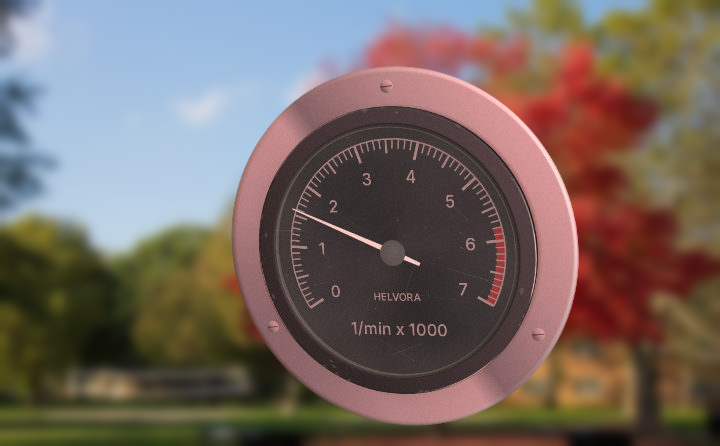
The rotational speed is value=1600 unit=rpm
